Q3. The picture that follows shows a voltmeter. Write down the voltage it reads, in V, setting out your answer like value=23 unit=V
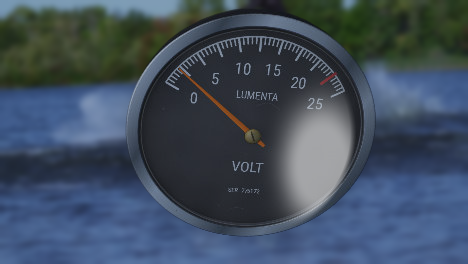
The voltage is value=2.5 unit=V
